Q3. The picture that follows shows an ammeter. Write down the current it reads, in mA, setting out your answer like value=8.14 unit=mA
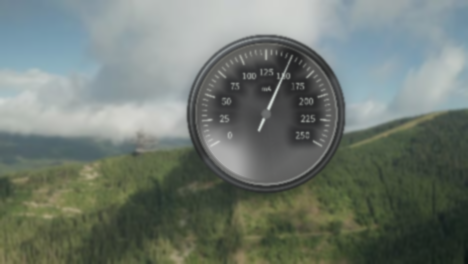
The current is value=150 unit=mA
